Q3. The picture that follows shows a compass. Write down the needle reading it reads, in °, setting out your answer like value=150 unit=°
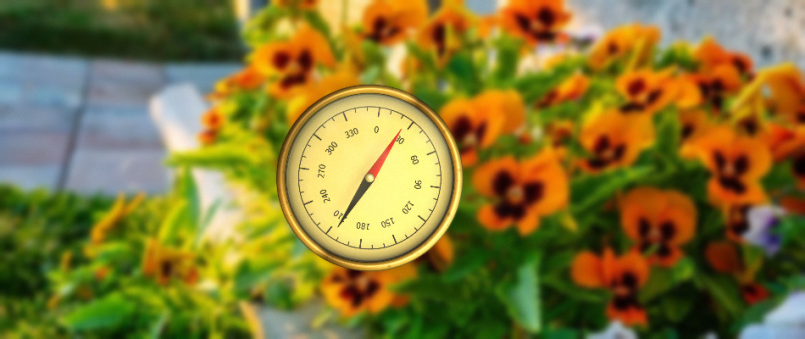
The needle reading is value=25 unit=°
